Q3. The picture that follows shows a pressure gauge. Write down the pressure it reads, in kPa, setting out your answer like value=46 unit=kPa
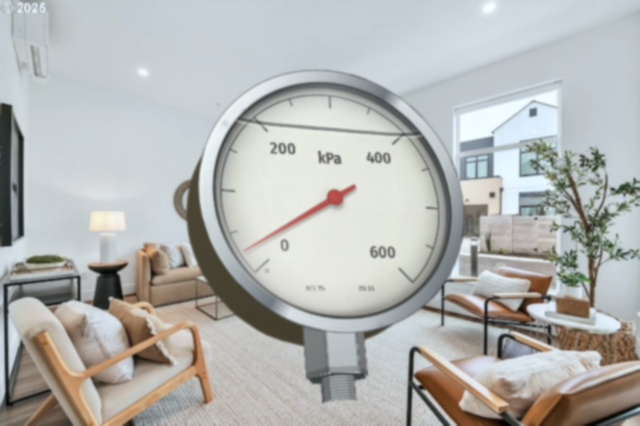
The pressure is value=25 unit=kPa
